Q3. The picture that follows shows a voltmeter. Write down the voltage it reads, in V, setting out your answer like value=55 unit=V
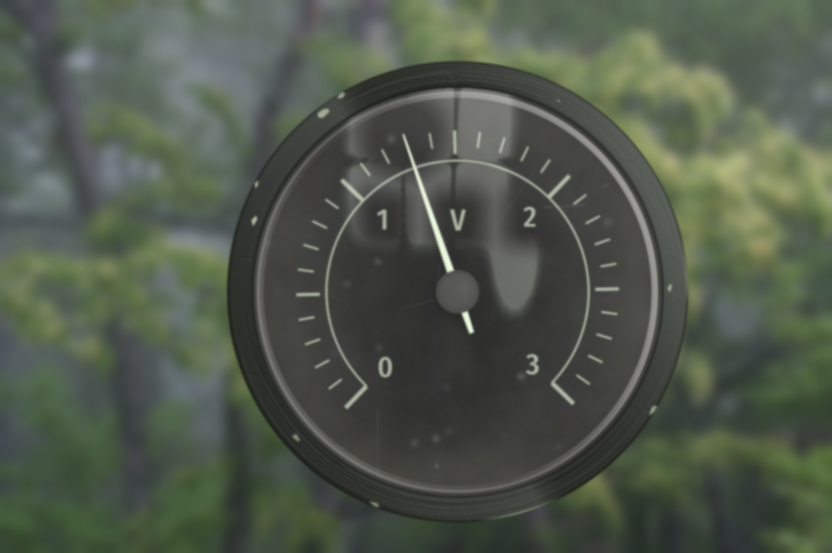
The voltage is value=1.3 unit=V
